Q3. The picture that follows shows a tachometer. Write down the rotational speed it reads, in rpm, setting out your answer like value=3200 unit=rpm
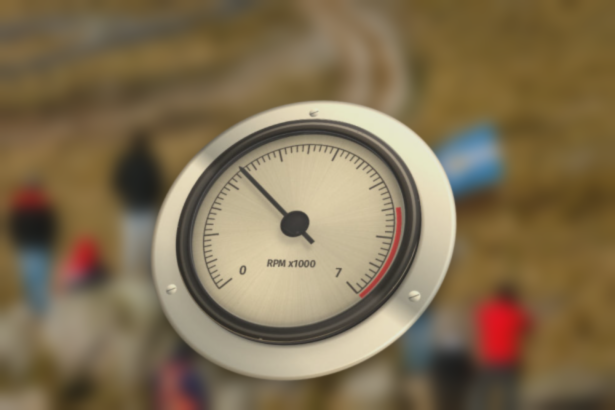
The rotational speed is value=2300 unit=rpm
